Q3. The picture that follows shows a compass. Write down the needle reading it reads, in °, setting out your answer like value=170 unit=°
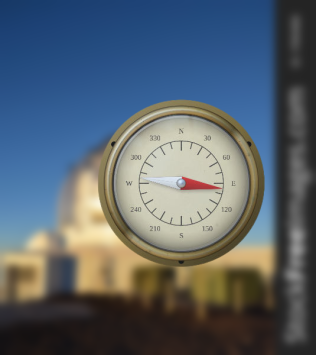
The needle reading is value=97.5 unit=°
